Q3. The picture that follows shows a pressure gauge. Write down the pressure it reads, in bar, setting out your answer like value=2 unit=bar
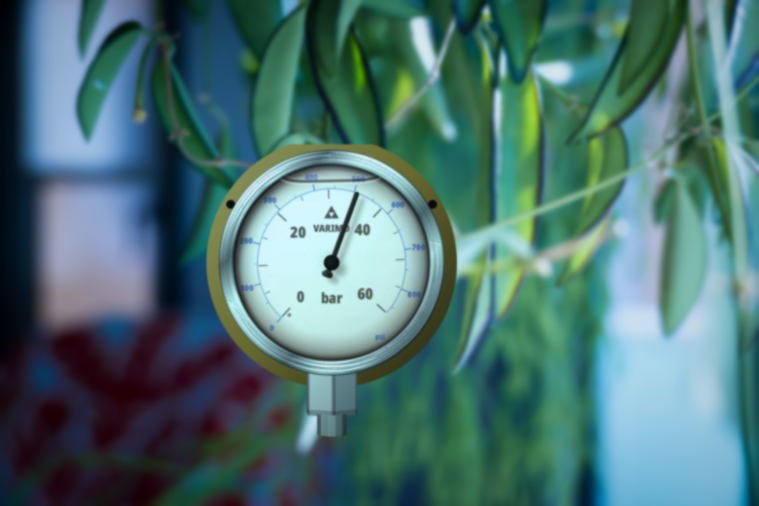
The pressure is value=35 unit=bar
